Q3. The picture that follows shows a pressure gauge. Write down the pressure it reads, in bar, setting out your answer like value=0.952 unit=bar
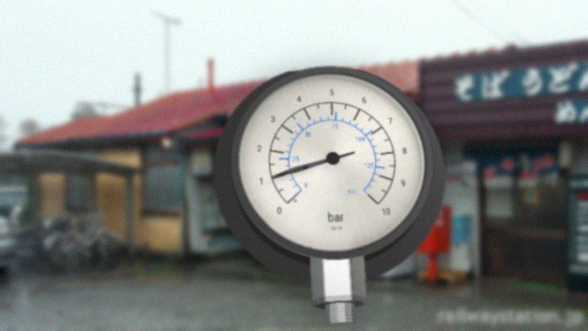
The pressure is value=1 unit=bar
